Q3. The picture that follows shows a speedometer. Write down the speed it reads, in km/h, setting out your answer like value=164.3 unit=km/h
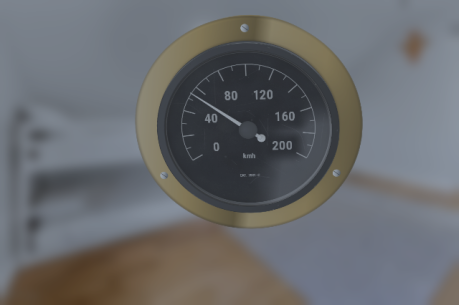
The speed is value=55 unit=km/h
